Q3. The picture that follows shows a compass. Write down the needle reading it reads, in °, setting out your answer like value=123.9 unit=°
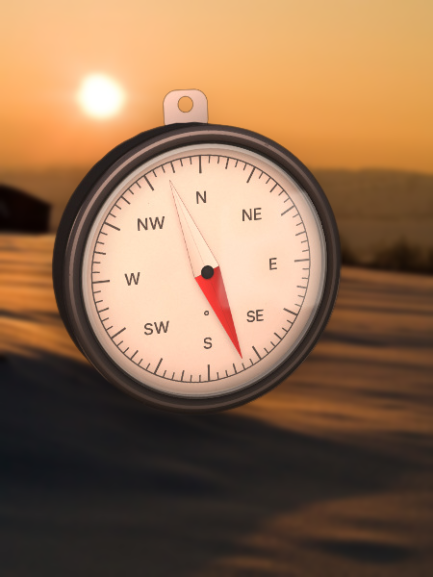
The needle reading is value=160 unit=°
